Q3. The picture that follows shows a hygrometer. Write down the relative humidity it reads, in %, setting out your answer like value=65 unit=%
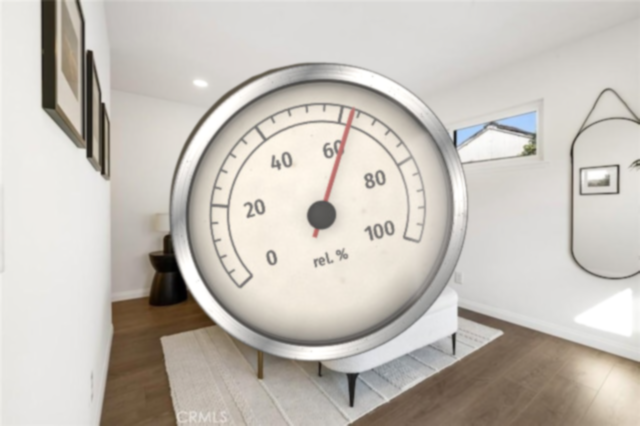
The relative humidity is value=62 unit=%
